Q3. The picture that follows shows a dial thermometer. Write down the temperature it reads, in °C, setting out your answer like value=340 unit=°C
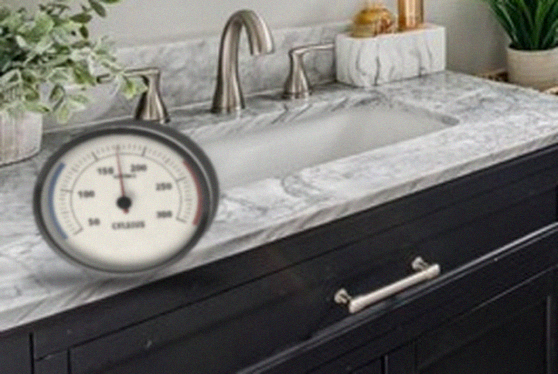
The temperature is value=175 unit=°C
